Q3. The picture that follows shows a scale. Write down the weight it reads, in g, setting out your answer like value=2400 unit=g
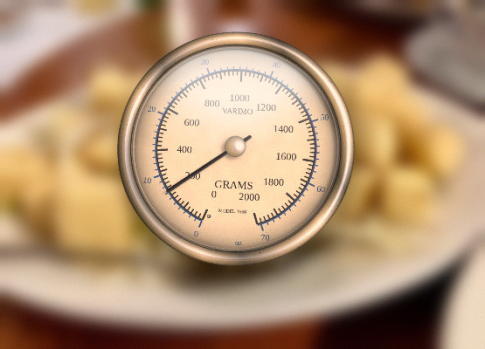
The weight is value=200 unit=g
